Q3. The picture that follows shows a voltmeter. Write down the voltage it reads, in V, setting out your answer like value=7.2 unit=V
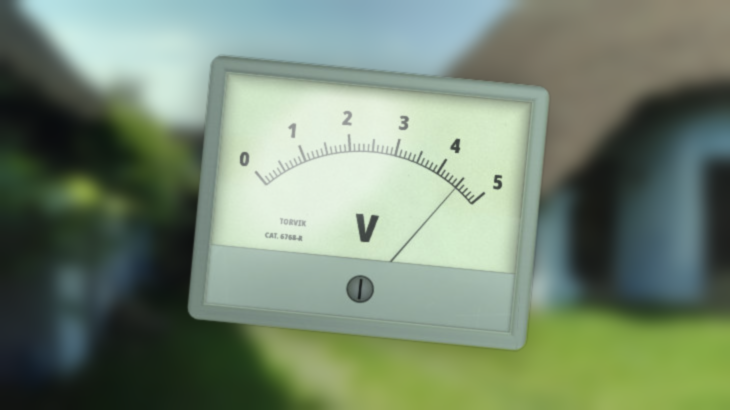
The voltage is value=4.5 unit=V
